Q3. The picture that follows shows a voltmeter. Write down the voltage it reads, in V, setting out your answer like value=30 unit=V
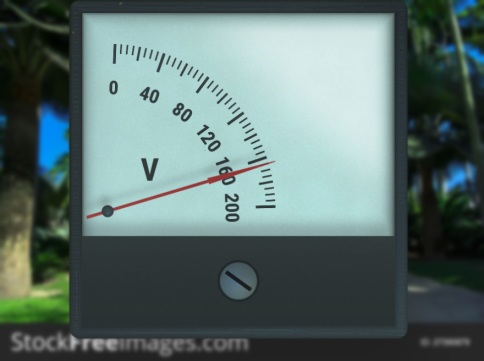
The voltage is value=165 unit=V
